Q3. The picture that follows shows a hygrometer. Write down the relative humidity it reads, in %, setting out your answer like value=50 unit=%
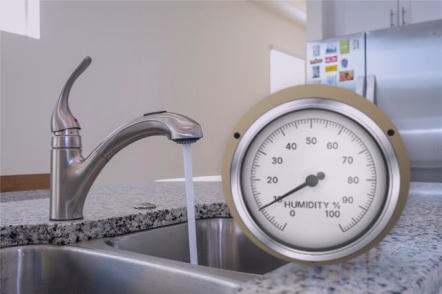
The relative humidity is value=10 unit=%
